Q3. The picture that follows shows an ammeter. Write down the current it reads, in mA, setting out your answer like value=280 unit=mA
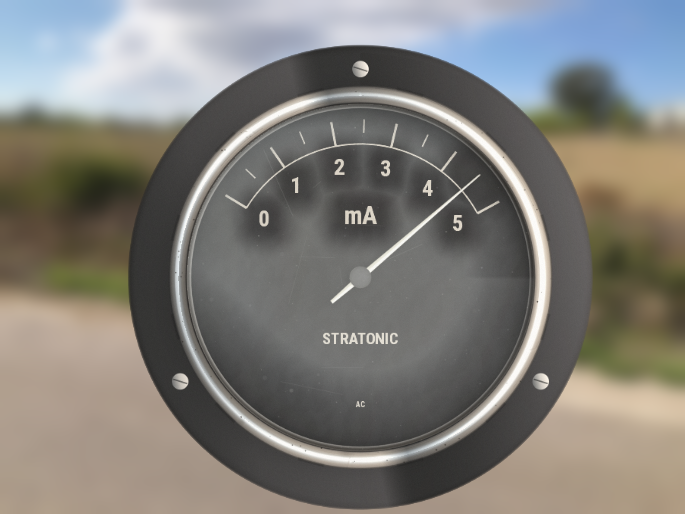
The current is value=4.5 unit=mA
